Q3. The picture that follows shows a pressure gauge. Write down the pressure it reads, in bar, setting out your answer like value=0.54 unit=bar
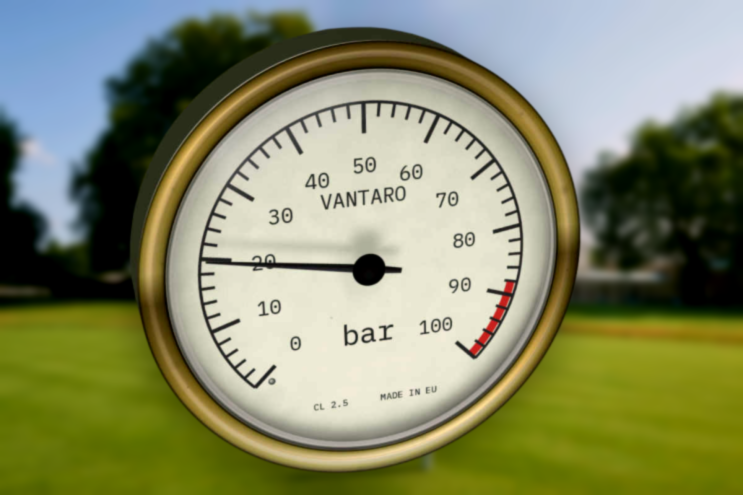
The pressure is value=20 unit=bar
